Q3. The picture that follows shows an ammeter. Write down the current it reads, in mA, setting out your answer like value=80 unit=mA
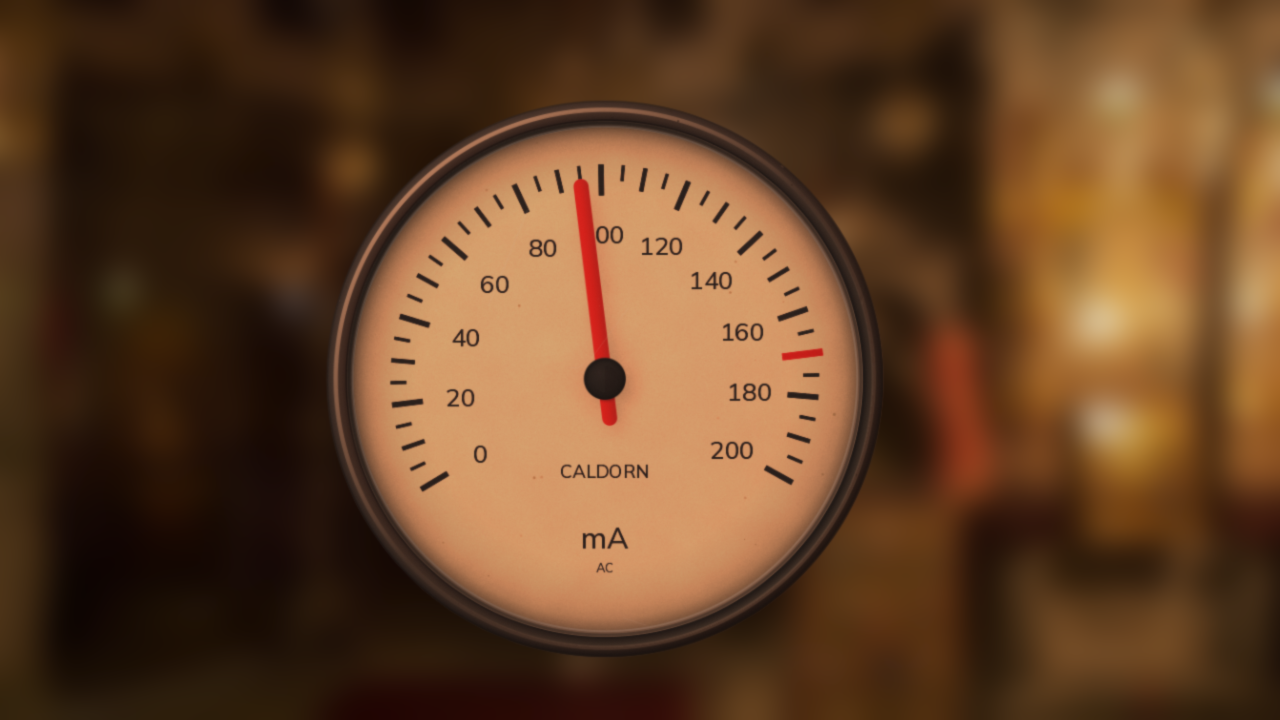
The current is value=95 unit=mA
